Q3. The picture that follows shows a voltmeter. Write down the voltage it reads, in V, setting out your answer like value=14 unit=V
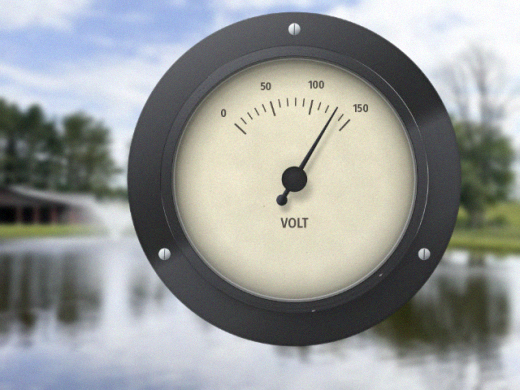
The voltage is value=130 unit=V
